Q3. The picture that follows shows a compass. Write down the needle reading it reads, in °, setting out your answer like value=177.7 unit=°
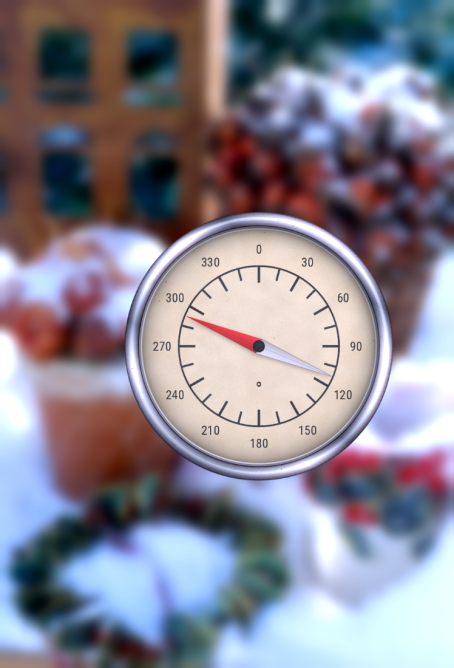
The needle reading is value=292.5 unit=°
